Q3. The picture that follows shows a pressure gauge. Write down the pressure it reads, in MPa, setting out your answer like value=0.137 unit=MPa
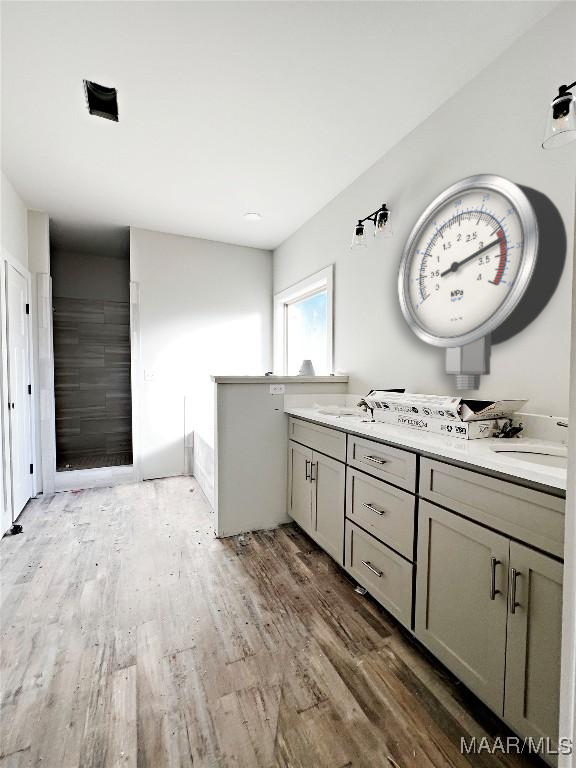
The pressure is value=3.25 unit=MPa
